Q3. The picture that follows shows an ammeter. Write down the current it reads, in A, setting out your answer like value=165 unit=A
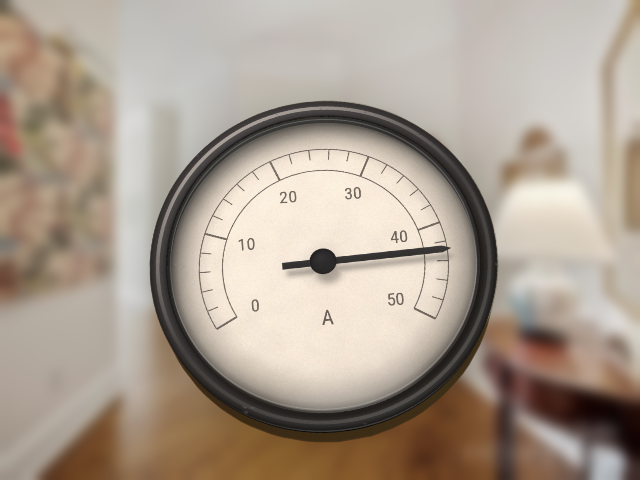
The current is value=43 unit=A
